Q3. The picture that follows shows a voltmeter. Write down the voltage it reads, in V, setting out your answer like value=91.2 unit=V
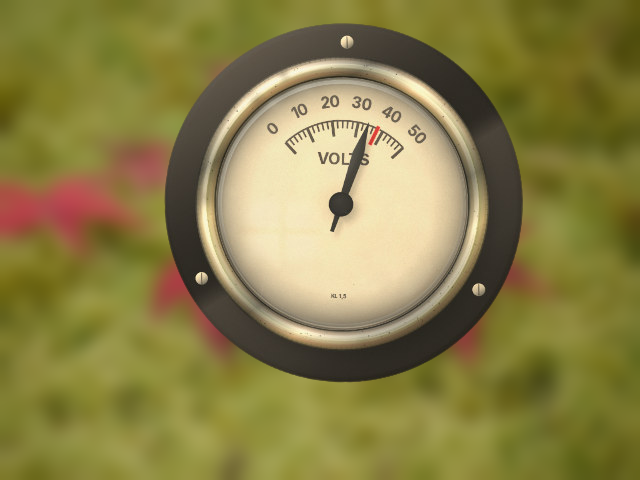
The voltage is value=34 unit=V
